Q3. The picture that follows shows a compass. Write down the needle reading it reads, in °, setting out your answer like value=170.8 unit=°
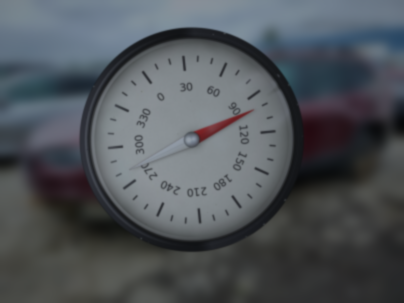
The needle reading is value=100 unit=°
